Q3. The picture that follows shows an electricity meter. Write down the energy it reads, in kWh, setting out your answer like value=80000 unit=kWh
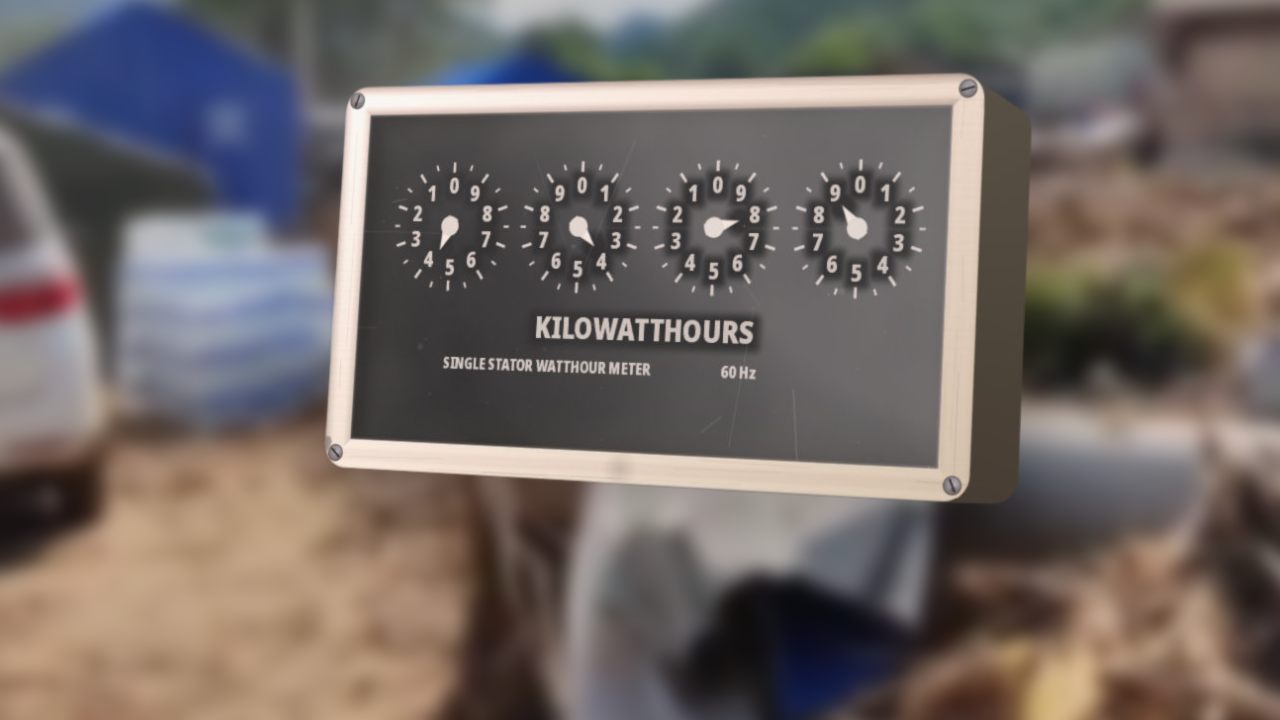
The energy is value=4379 unit=kWh
